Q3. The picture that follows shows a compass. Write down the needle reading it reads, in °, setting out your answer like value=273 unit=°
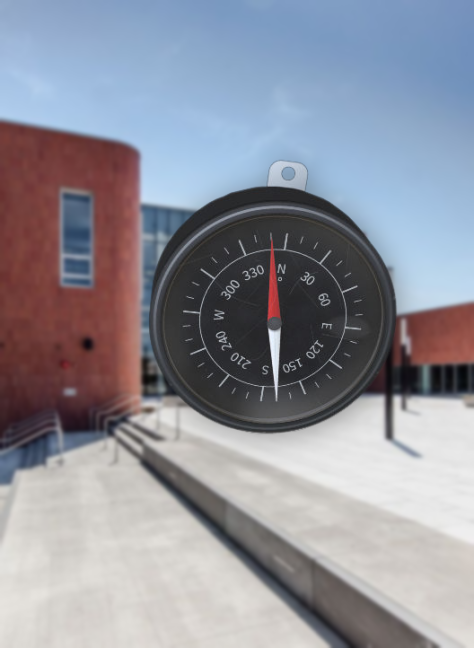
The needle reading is value=350 unit=°
